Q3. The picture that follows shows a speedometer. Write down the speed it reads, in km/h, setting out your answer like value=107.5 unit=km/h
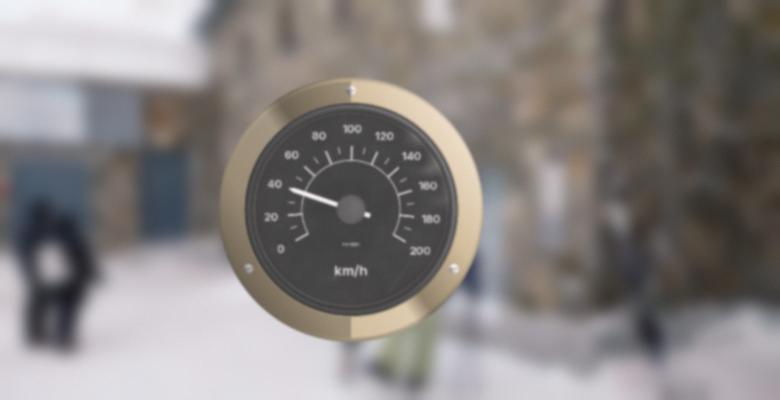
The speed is value=40 unit=km/h
